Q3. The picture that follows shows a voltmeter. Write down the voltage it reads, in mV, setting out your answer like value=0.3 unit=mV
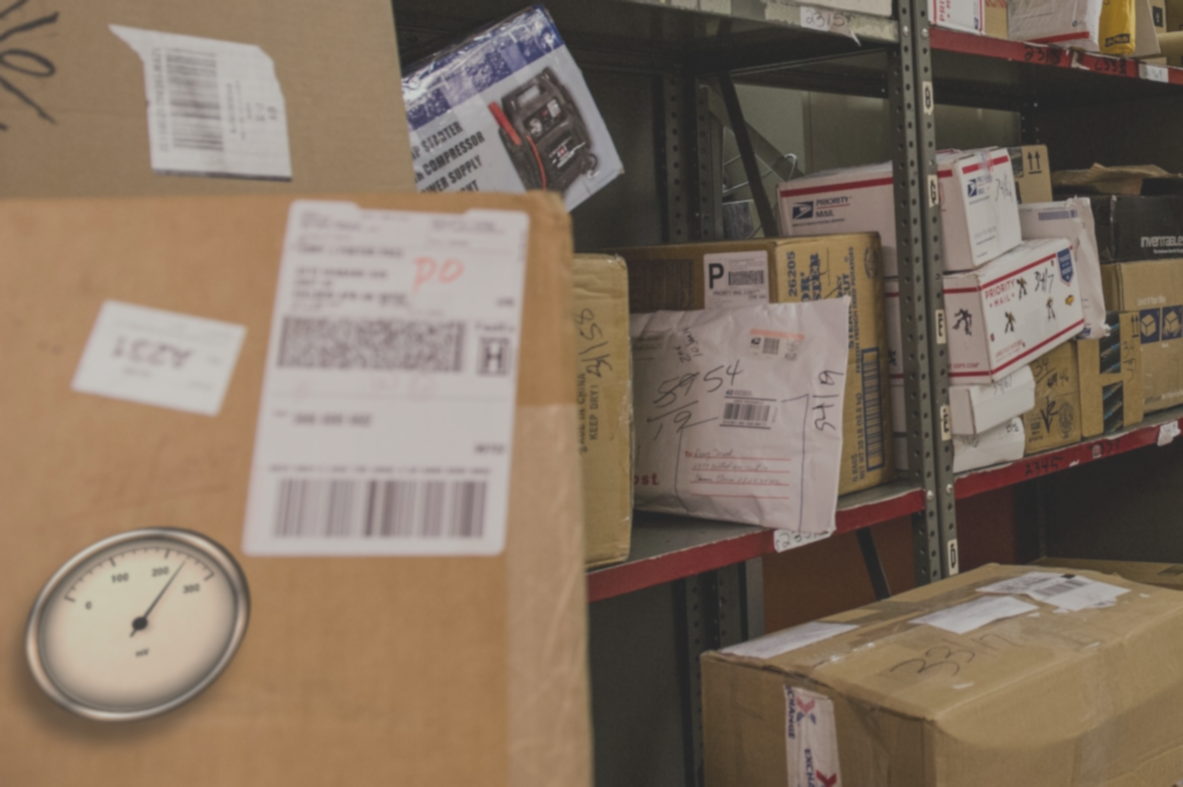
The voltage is value=240 unit=mV
